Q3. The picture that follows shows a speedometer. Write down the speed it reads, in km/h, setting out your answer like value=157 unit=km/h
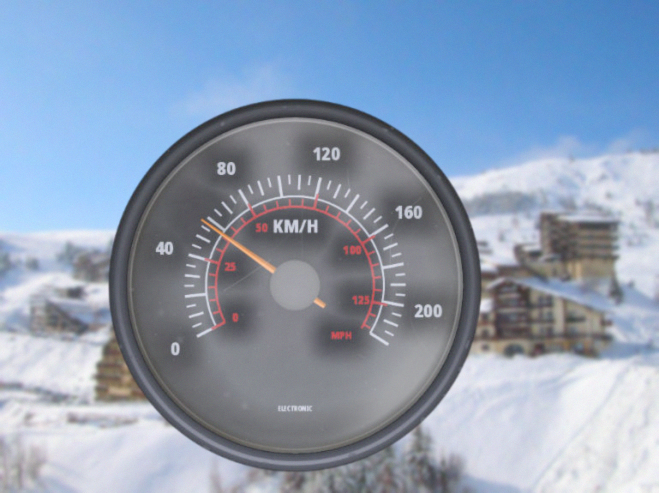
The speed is value=57.5 unit=km/h
